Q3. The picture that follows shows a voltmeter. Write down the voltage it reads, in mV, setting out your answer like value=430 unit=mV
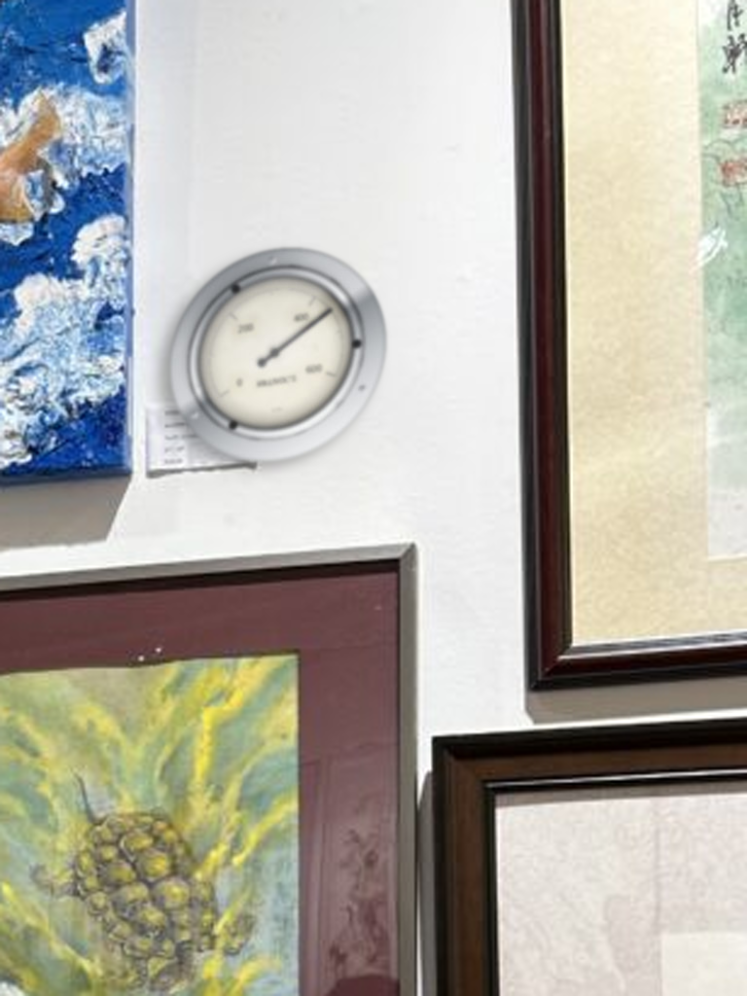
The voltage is value=450 unit=mV
